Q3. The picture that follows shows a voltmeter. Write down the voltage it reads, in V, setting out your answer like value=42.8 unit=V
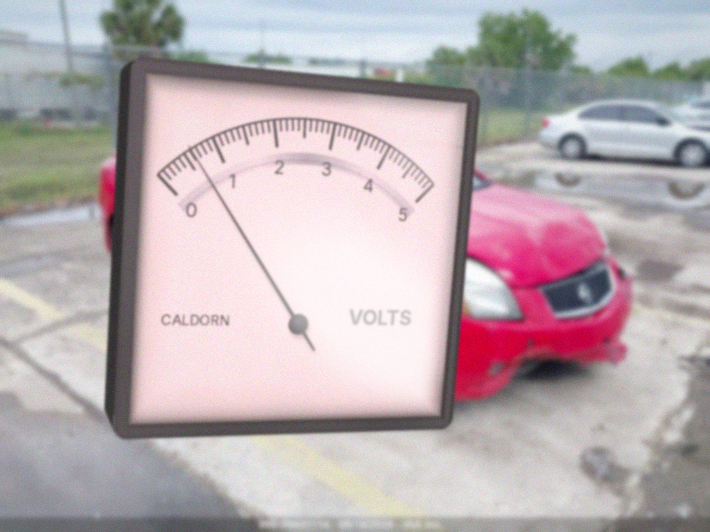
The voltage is value=0.6 unit=V
